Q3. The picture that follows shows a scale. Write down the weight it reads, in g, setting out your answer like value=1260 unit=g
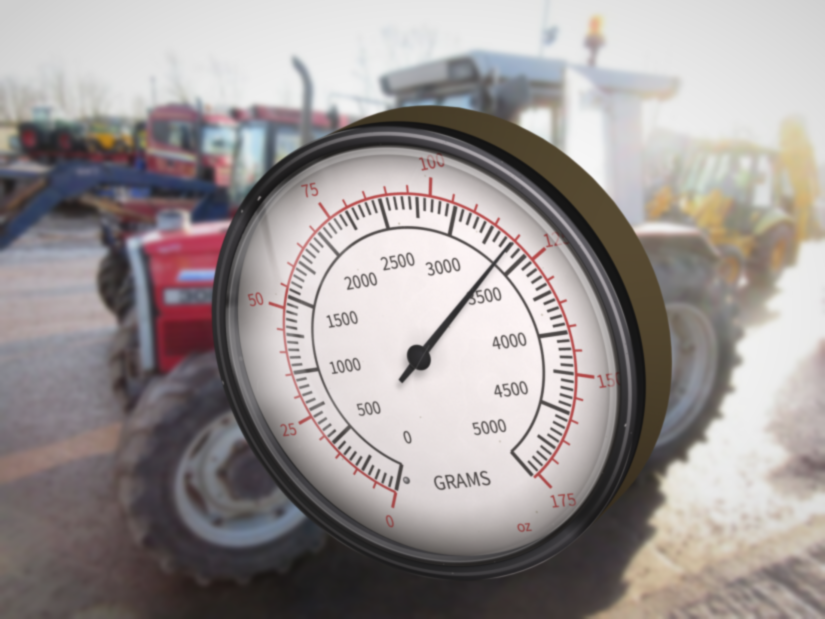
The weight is value=3400 unit=g
